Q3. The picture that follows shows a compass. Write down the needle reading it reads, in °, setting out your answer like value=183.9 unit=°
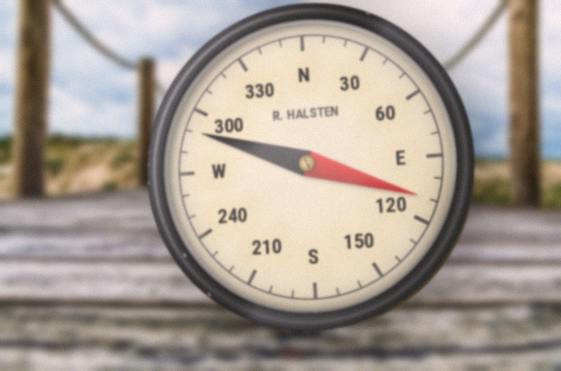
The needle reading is value=110 unit=°
